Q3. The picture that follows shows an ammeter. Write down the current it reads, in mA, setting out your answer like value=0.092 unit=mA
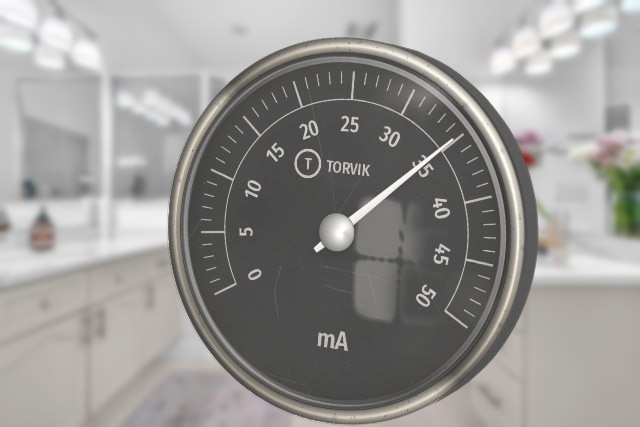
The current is value=35 unit=mA
